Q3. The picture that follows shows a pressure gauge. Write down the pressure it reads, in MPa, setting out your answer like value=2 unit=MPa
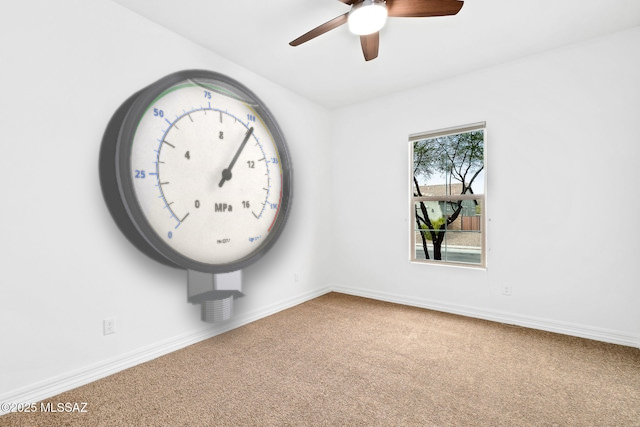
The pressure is value=10 unit=MPa
